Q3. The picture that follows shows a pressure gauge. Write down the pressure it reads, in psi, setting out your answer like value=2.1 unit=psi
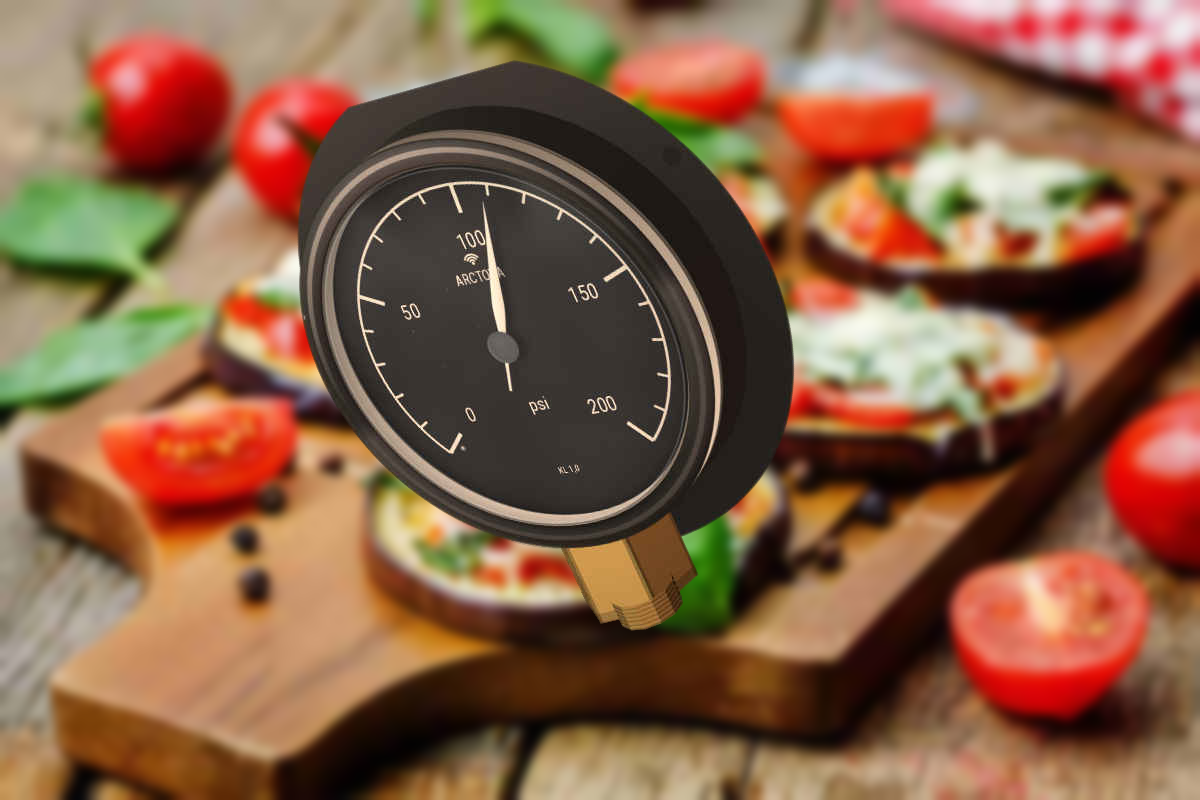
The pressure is value=110 unit=psi
